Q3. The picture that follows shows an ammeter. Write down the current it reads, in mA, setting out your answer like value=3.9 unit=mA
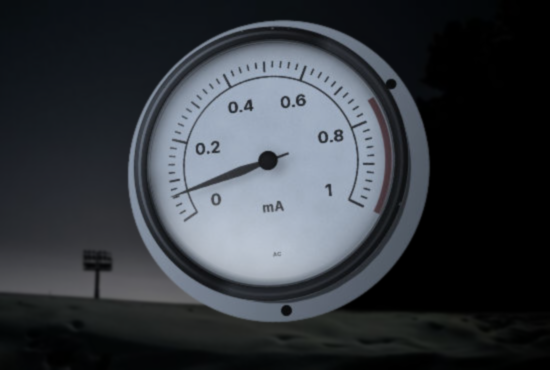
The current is value=0.06 unit=mA
